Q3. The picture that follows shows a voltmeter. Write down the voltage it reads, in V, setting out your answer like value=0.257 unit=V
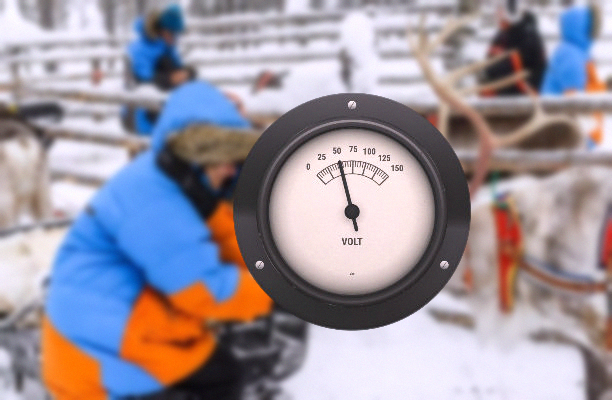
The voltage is value=50 unit=V
